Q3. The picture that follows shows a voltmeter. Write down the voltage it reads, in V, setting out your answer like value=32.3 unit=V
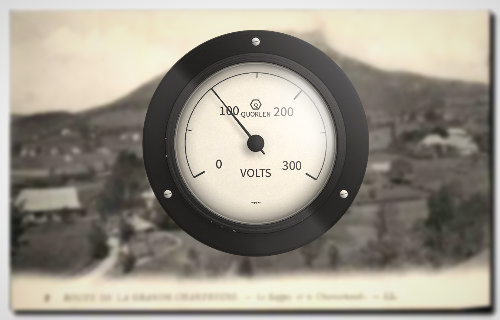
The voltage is value=100 unit=V
